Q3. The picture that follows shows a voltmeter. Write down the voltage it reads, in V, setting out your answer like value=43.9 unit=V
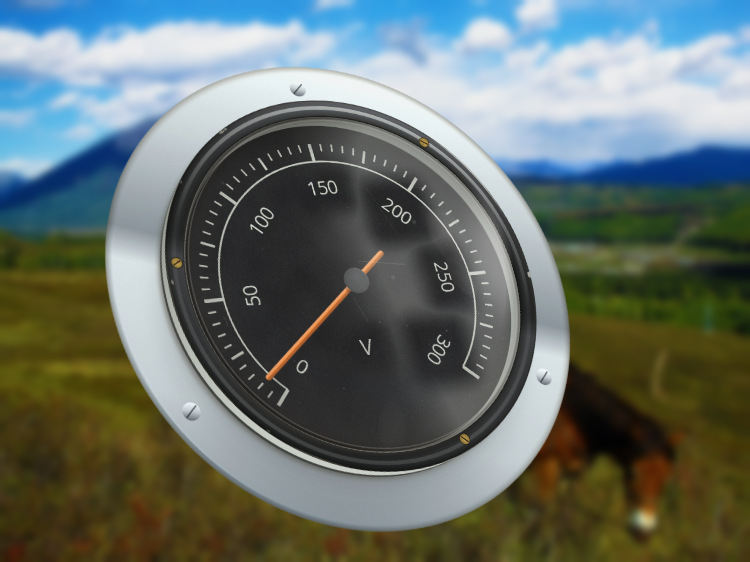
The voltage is value=10 unit=V
